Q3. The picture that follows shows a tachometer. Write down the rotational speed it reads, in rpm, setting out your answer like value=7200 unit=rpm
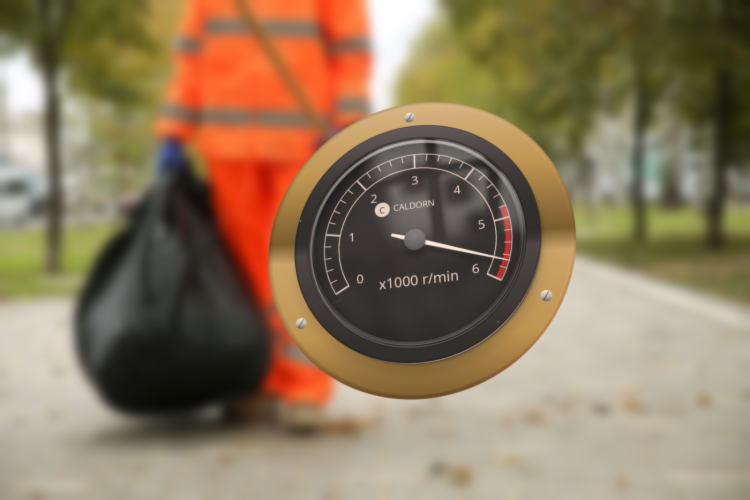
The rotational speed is value=5700 unit=rpm
